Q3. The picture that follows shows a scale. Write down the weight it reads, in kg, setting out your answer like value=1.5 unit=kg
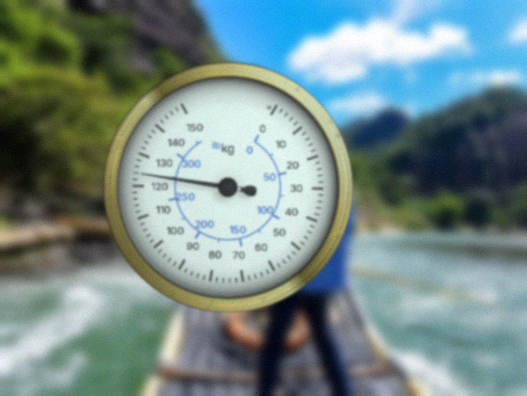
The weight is value=124 unit=kg
